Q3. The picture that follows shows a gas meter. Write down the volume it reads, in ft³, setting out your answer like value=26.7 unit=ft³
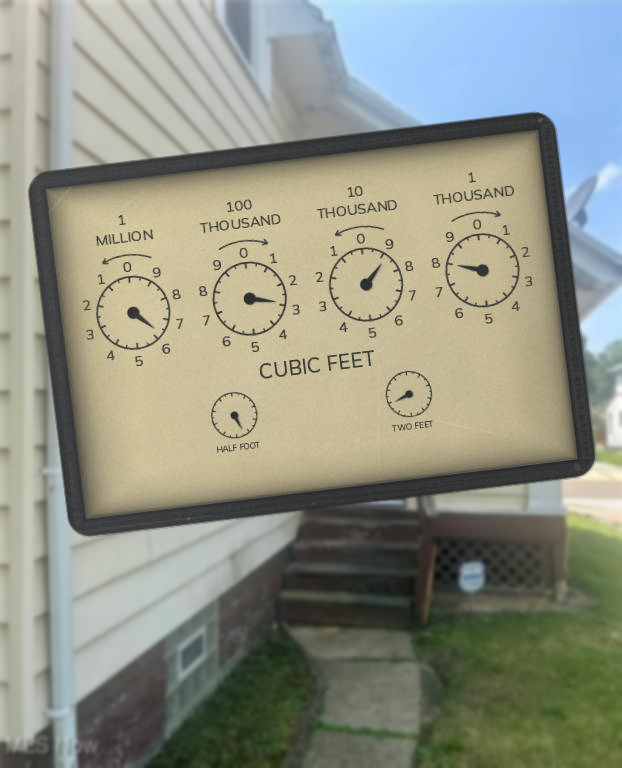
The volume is value=628800 unit=ft³
